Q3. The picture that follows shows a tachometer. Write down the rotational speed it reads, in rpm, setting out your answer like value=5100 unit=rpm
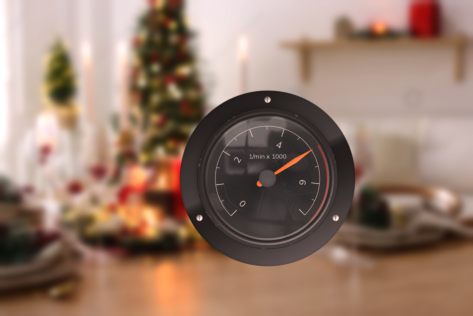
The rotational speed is value=5000 unit=rpm
